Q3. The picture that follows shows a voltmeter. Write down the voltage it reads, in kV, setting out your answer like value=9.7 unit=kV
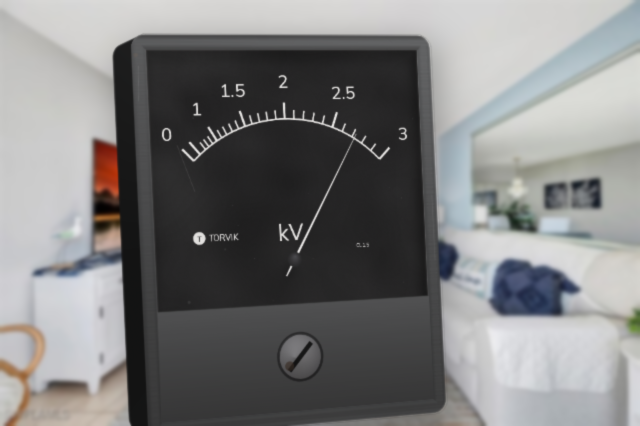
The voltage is value=2.7 unit=kV
